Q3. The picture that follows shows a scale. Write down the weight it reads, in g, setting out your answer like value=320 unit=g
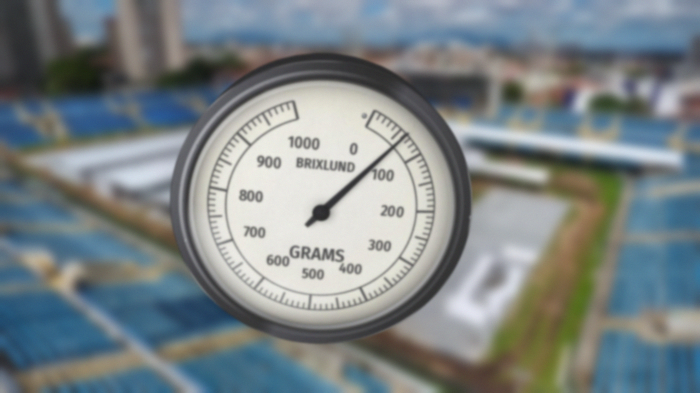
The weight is value=60 unit=g
